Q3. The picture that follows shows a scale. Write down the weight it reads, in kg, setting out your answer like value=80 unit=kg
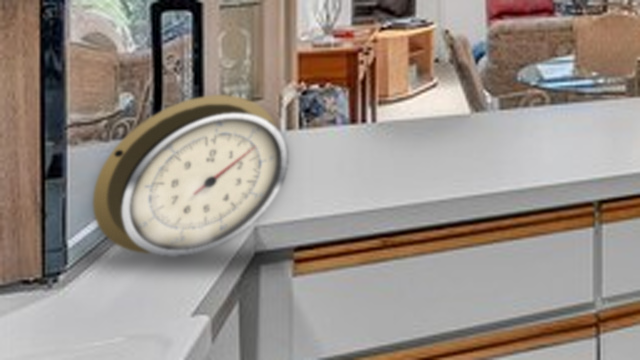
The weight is value=1.5 unit=kg
